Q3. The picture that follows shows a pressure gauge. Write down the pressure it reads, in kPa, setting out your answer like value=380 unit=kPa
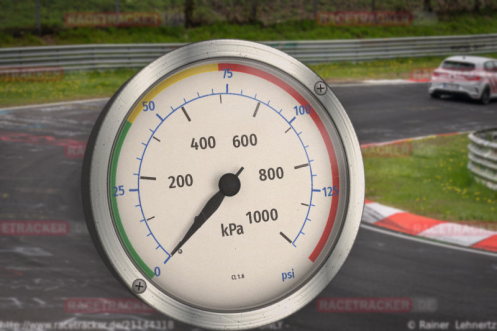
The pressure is value=0 unit=kPa
